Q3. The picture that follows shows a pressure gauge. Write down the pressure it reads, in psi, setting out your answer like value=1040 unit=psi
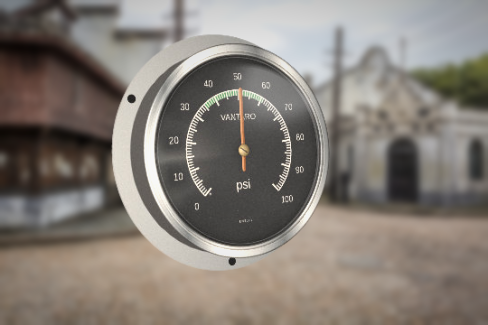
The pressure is value=50 unit=psi
